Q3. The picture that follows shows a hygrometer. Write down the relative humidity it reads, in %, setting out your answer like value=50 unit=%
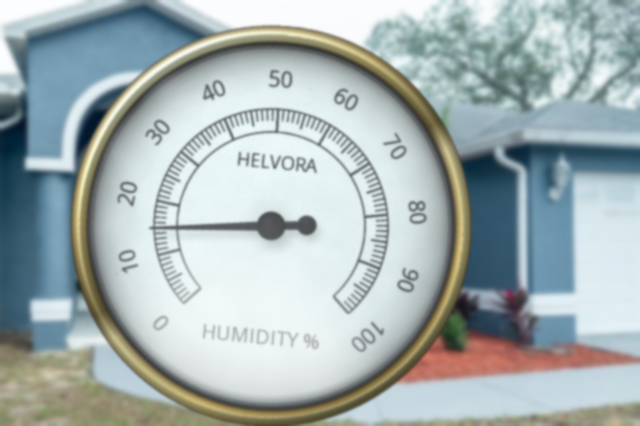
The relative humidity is value=15 unit=%
